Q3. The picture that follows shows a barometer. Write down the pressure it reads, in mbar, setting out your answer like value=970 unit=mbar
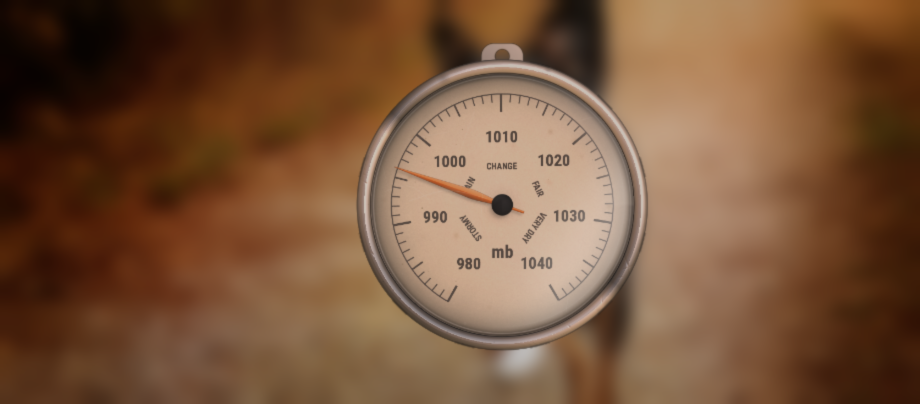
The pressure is value=996 unit=mbar
